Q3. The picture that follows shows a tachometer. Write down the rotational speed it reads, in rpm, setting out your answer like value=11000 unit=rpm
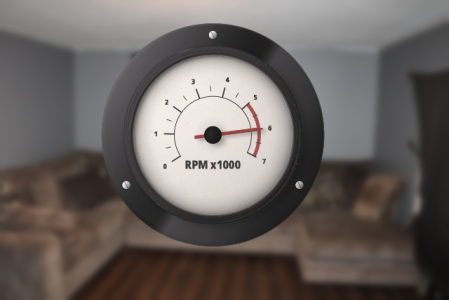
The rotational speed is value=6000 unit=rpm
